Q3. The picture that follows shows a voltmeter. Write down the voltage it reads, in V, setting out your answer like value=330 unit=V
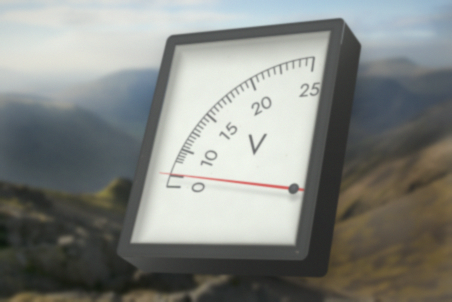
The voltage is value=5 unit=V
